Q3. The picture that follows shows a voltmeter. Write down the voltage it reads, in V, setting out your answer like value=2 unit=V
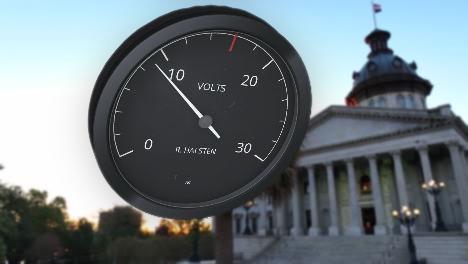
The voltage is value=9 unit=V
